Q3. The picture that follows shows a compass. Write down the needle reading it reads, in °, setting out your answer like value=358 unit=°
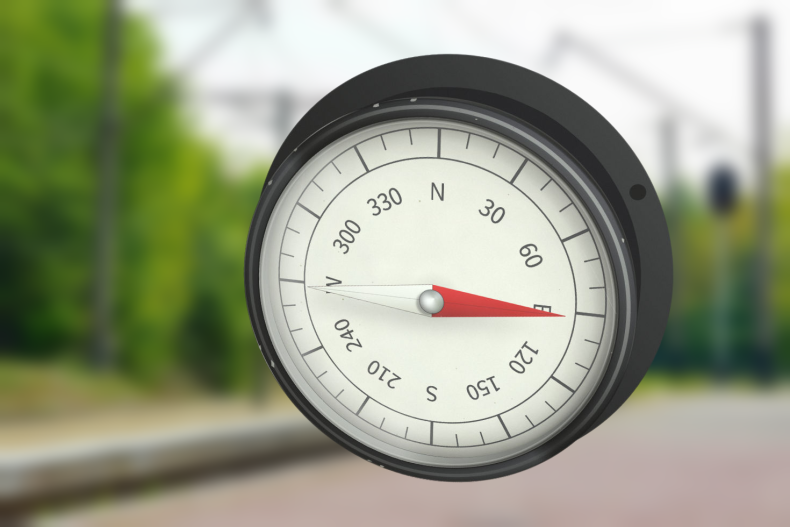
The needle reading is value=90 unit=°
